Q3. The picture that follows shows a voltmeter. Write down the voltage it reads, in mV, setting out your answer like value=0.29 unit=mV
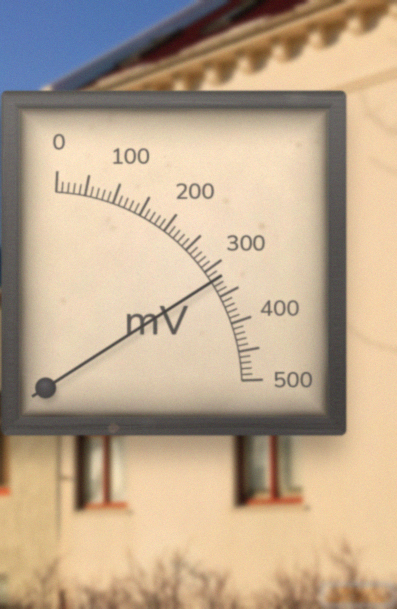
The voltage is value=320 unit=mV
